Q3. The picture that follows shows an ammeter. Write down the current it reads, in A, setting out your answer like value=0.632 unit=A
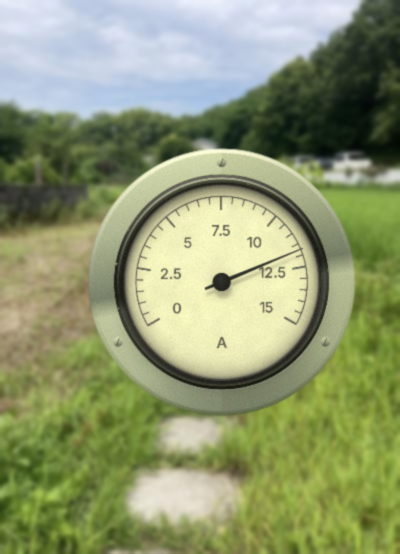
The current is value=11.75 unit=A
